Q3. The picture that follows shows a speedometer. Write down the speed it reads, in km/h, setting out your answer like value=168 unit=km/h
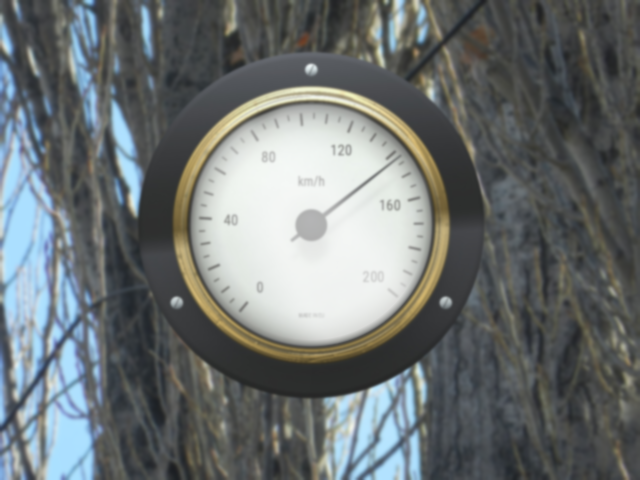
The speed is value=142.5 unit=km/h
